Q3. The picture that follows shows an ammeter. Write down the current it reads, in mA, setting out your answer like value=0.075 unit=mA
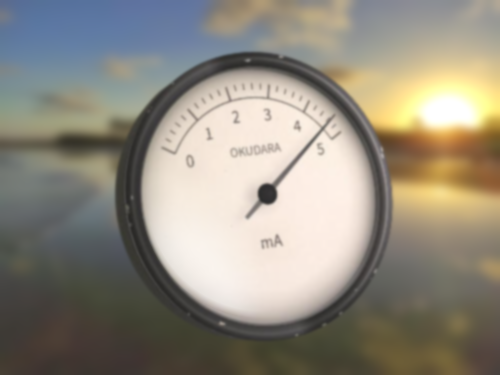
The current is value=4.6 unit=mA
